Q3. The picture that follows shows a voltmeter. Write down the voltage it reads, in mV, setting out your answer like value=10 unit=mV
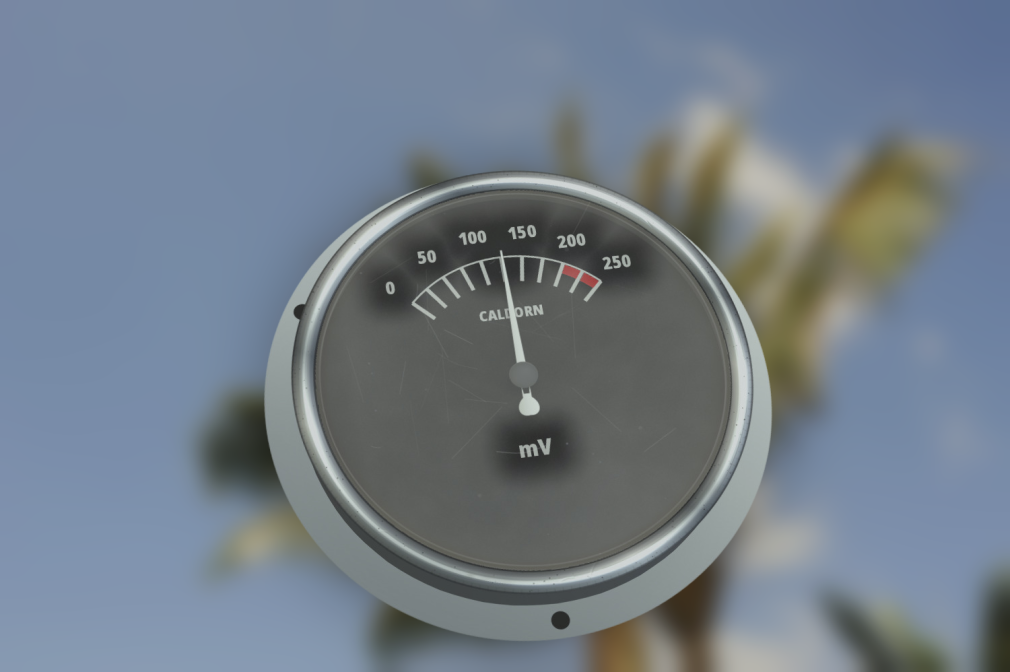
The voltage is value=125 unit=mV
